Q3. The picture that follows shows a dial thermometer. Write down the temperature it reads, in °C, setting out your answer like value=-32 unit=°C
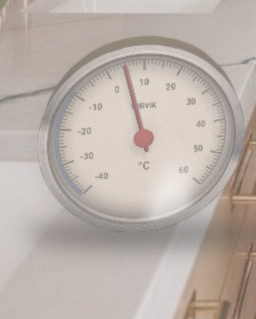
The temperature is value=5 unit=°C
